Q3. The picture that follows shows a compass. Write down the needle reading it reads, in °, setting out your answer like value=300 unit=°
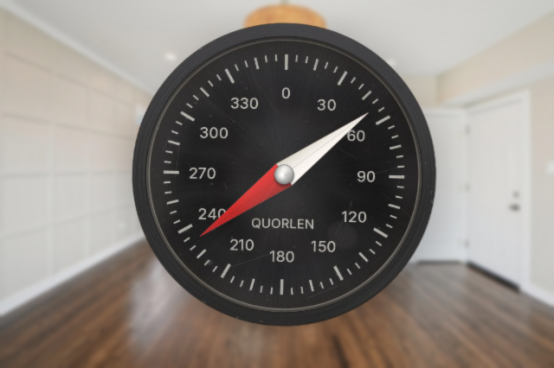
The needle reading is value=232.5 unit=°
